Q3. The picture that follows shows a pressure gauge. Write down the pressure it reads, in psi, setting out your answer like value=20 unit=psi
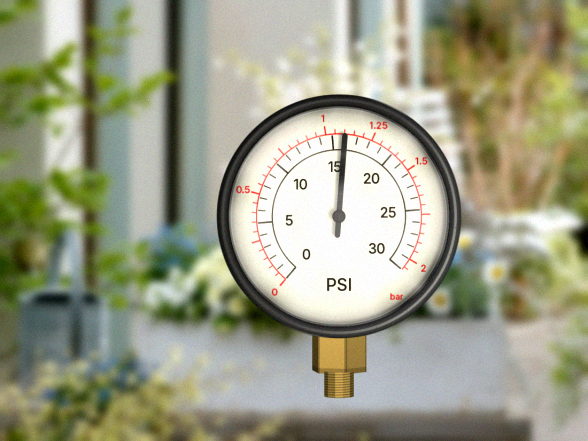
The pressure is value=16 unit=psi
